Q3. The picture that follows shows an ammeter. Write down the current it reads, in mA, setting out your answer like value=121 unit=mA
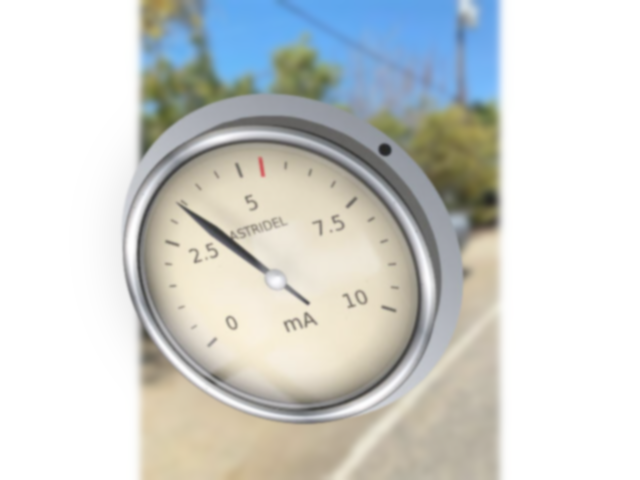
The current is value=3.5 unit=mA
